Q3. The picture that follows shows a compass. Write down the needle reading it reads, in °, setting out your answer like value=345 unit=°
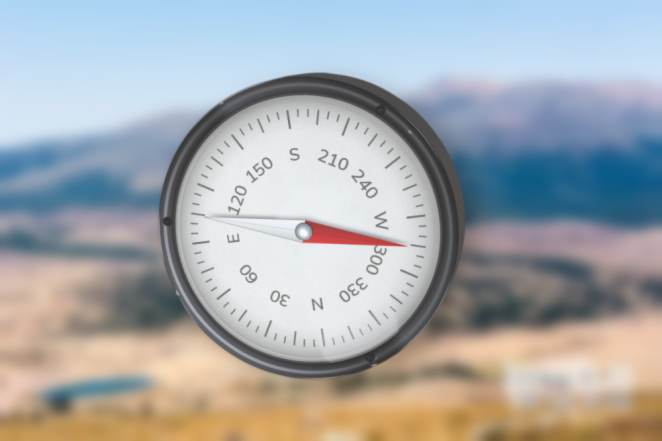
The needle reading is value=285 unit=°
